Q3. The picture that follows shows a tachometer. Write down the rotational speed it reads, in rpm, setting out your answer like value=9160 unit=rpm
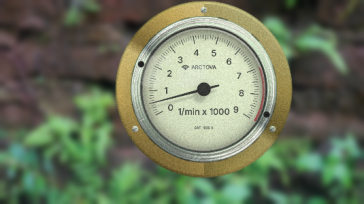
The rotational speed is value=500 unit=rpm
